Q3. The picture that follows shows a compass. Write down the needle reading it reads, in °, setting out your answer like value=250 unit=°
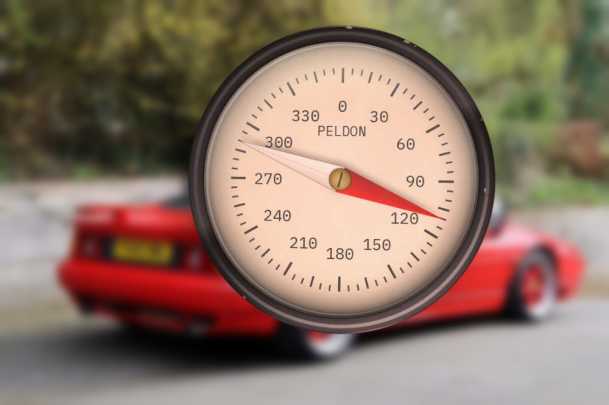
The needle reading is value=110 unit=°
